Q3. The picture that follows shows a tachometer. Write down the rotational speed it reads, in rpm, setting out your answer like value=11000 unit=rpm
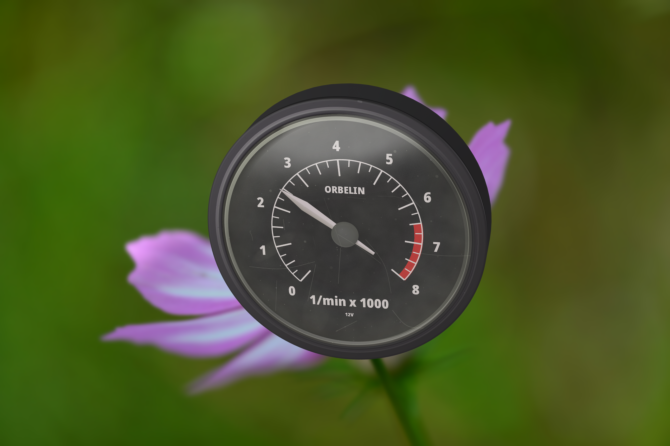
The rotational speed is value=2500 unit=rpm
